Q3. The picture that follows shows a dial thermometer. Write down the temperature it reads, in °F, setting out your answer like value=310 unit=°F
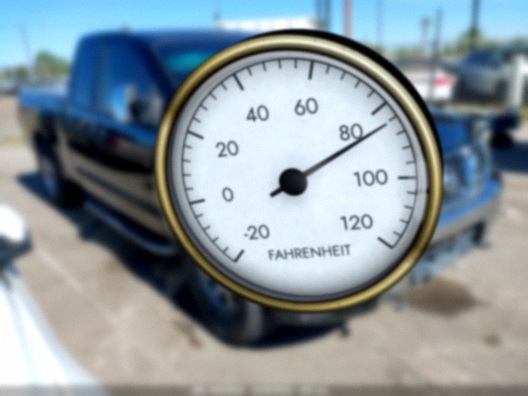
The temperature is value=84 unit=°F
